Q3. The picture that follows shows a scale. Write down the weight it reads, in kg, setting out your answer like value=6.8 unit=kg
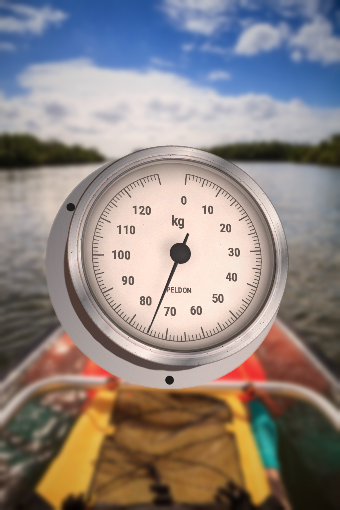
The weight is value=75 unit=kg
